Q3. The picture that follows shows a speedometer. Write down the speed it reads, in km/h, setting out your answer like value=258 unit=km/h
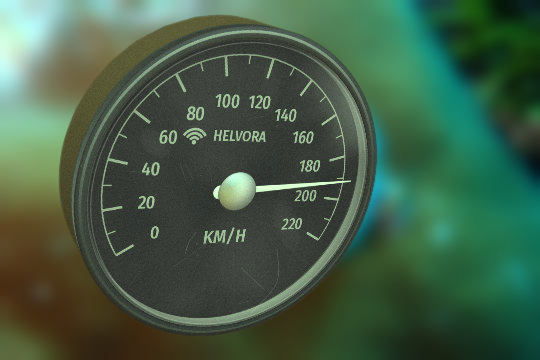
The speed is value=190 unit=km/h
